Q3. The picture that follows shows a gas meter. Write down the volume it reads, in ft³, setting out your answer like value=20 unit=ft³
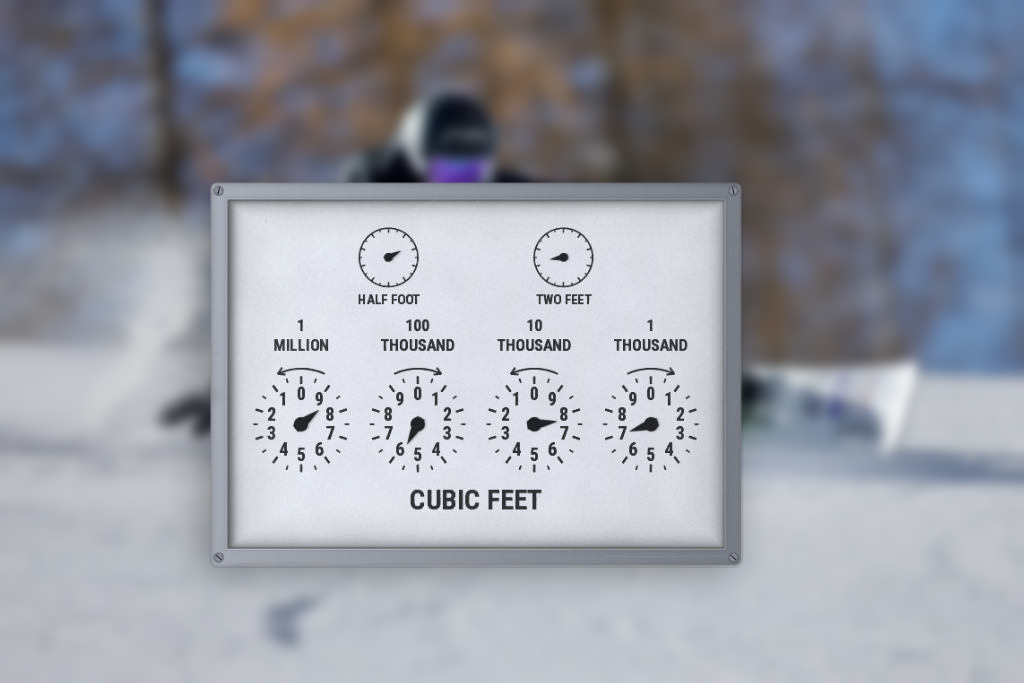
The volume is value=857700 unit=ft³
